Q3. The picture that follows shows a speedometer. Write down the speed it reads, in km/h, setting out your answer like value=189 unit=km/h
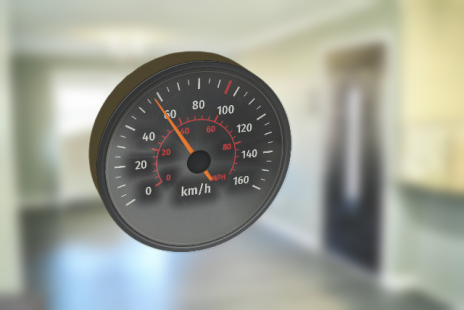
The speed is value=57.5 unit=km/h
